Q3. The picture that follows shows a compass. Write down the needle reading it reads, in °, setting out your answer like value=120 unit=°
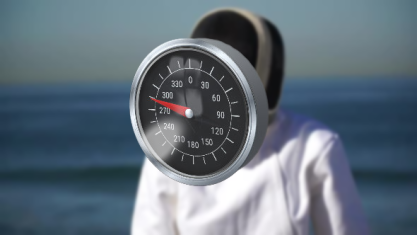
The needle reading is value=285 unit=°
